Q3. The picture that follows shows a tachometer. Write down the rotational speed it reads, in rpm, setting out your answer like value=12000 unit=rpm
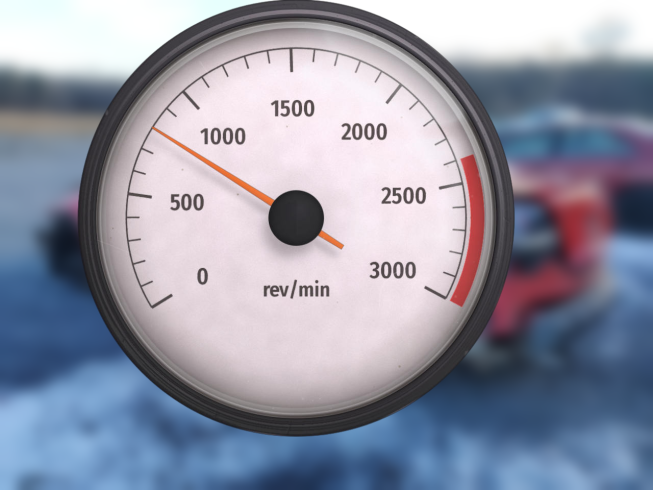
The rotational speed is value=800 unit=rpm
